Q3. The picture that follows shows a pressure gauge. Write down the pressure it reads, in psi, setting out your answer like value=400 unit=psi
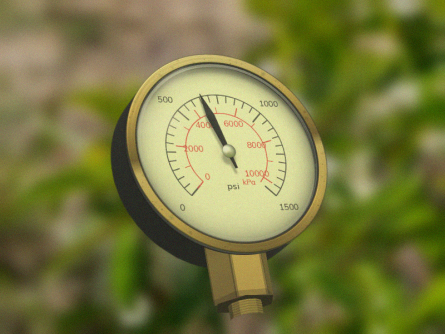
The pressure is value=650 unit=psi
